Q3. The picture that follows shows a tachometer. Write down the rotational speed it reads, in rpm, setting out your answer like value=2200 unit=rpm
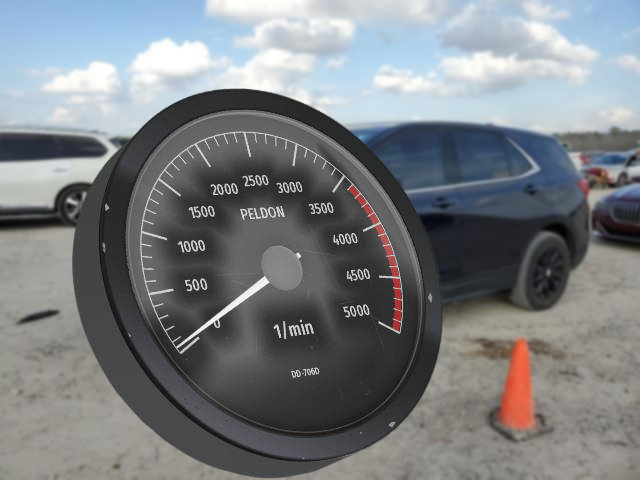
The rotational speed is value=50 unit=rpm
